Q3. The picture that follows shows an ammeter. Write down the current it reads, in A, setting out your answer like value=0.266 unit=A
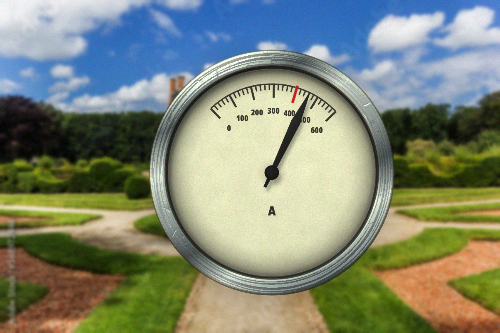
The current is value=460 unit=A
